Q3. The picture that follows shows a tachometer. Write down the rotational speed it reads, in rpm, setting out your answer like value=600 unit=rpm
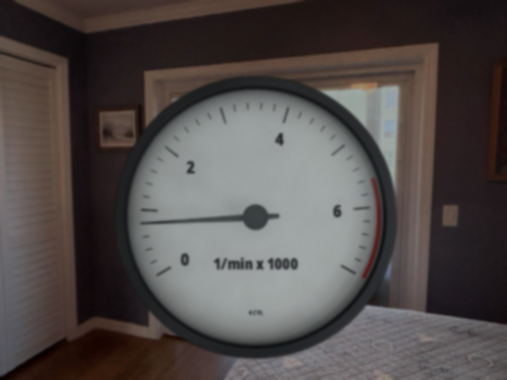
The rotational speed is value=800 unit=rpm
